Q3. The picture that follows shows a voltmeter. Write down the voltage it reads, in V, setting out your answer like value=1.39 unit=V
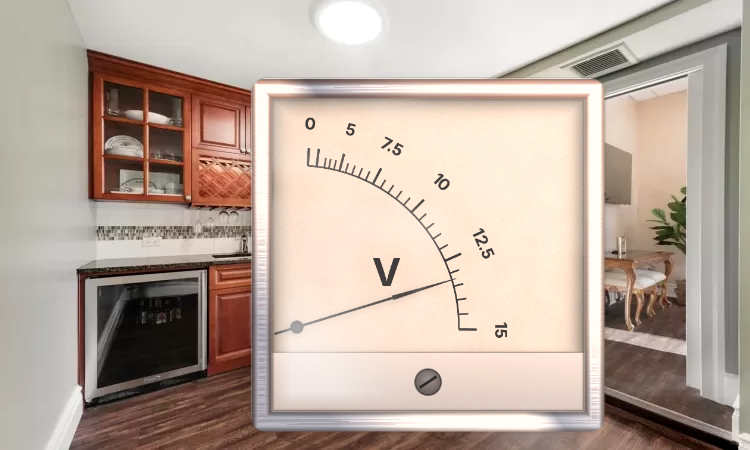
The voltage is value=13.25 unit=V
